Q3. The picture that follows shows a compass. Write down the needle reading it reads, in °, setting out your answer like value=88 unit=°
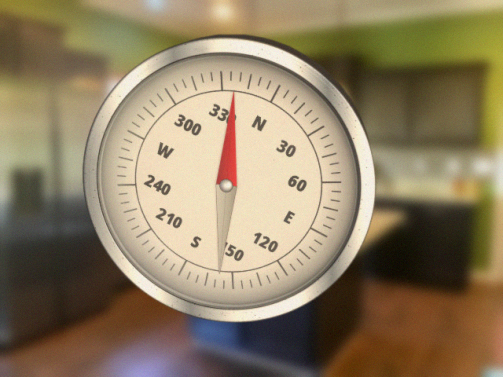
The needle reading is value=337.5 unit=°
